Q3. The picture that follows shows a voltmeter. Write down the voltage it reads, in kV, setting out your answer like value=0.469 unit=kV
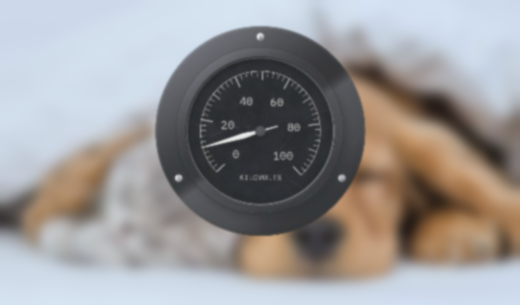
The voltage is value=10 unit=kV
